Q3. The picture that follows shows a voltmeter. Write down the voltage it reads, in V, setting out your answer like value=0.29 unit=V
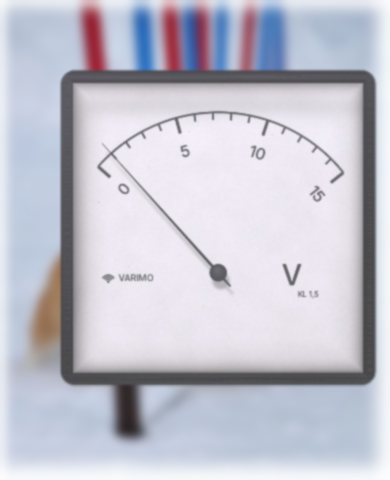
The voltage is value=1 unit=V
